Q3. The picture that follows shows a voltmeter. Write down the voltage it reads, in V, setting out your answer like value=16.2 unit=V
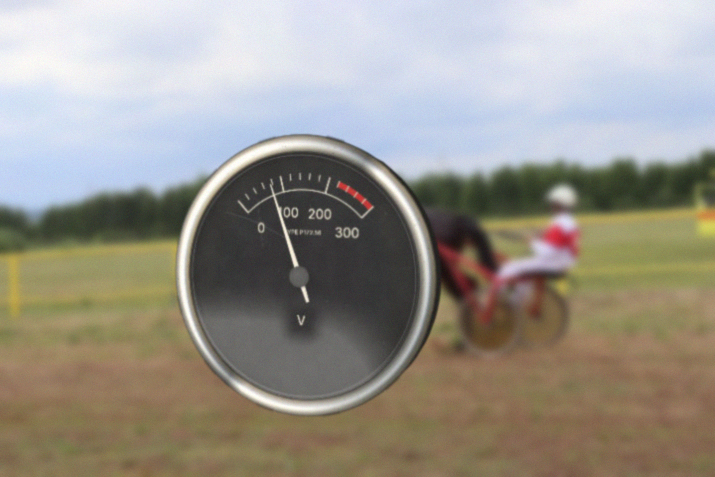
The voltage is value=80 unit=V
